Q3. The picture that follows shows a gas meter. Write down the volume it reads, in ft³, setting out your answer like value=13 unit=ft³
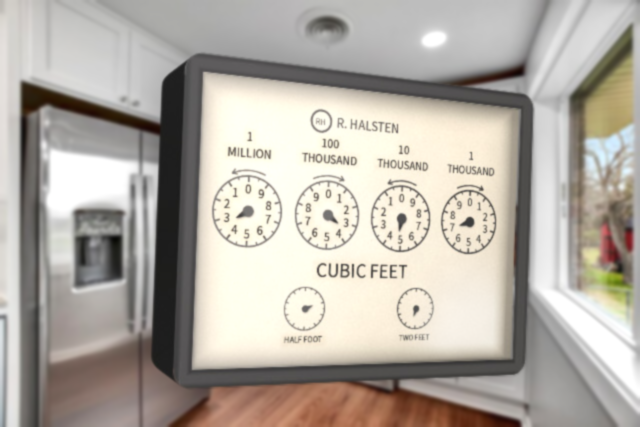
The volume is value=334700 unit=ft³
